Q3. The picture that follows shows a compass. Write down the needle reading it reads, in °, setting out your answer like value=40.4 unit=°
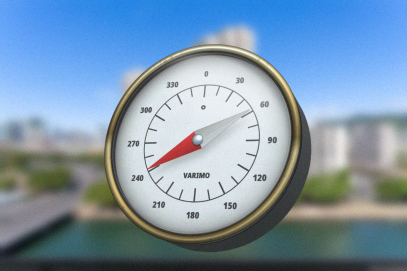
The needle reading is value=240 unit=°
